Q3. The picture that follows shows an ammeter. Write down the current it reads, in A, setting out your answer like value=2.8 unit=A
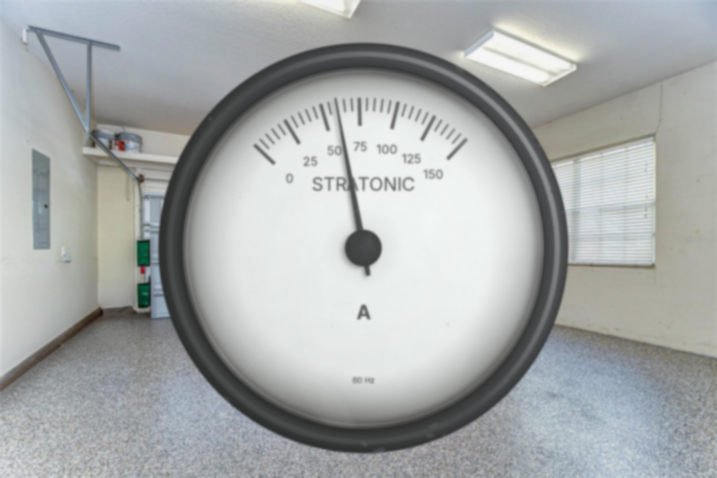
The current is value=60 unit=A
